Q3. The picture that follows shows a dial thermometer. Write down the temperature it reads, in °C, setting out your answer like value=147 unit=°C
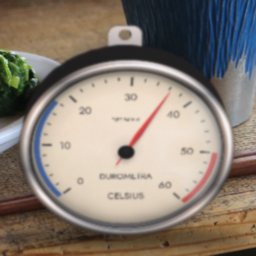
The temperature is value=36 unit=°C
